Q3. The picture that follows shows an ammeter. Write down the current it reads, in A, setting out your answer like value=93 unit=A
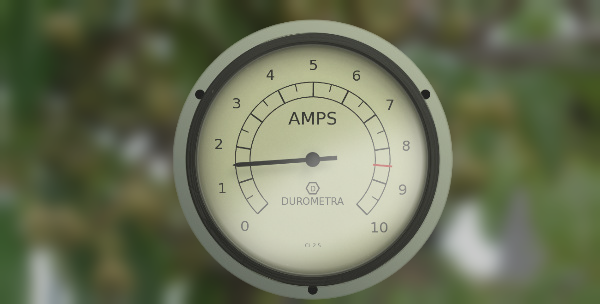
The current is value=1.5 unit=A
